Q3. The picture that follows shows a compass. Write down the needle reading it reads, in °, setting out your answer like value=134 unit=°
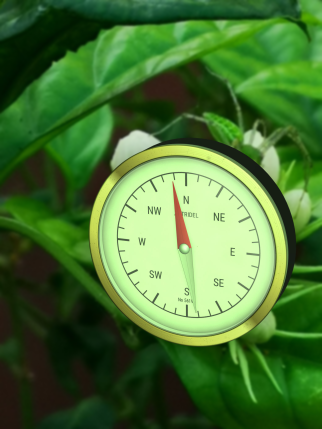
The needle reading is value=350 unit=°
